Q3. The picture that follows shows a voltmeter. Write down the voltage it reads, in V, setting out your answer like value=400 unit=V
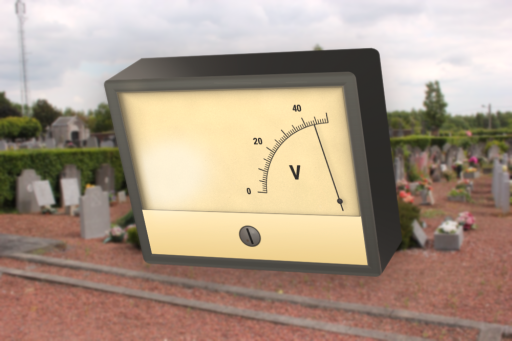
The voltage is value=45 unit=V
